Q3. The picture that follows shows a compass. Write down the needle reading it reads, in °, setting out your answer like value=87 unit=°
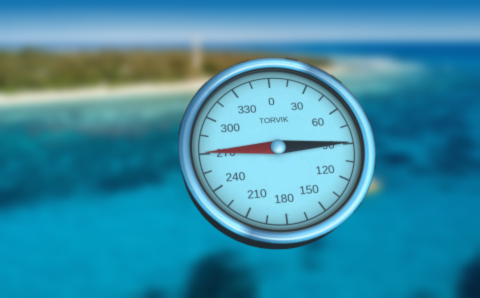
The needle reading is value=270 unit=°
